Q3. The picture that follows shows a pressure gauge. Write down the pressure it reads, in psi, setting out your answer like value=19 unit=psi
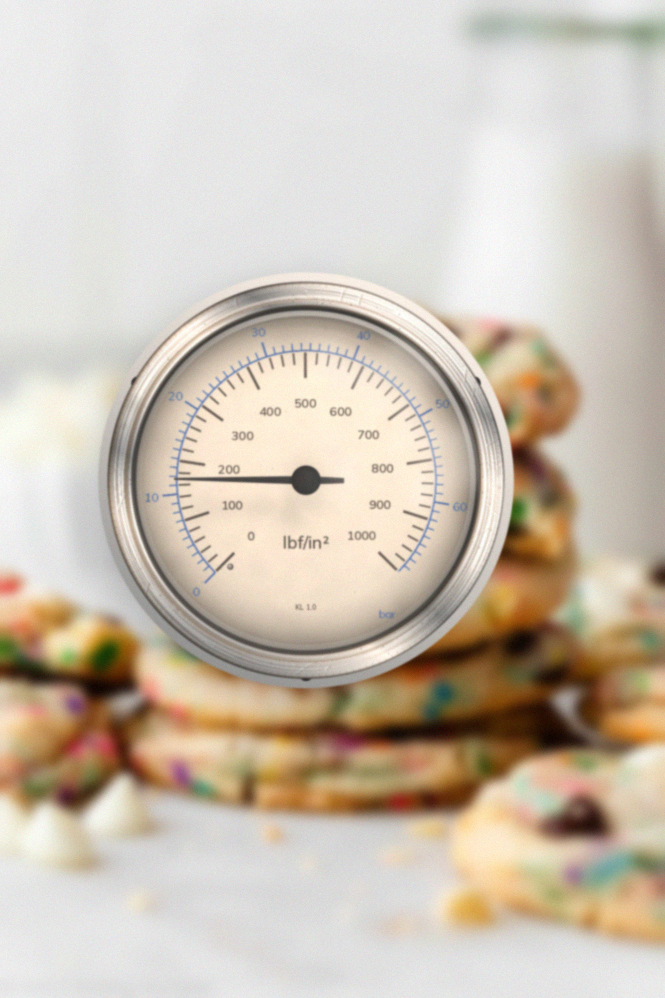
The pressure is value=170 unit=psi
